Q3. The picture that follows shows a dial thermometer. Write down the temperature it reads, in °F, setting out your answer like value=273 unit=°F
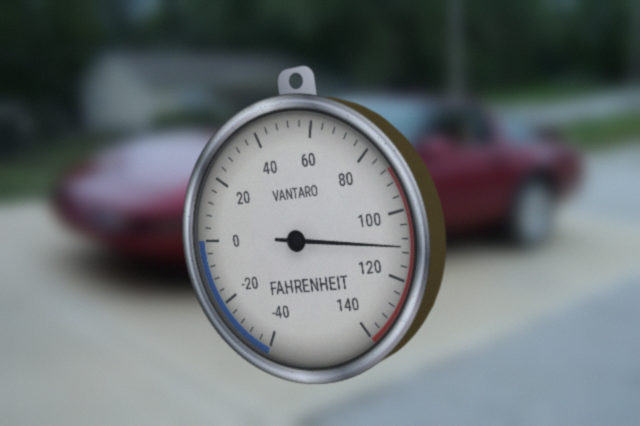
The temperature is value=110 unit=°F
